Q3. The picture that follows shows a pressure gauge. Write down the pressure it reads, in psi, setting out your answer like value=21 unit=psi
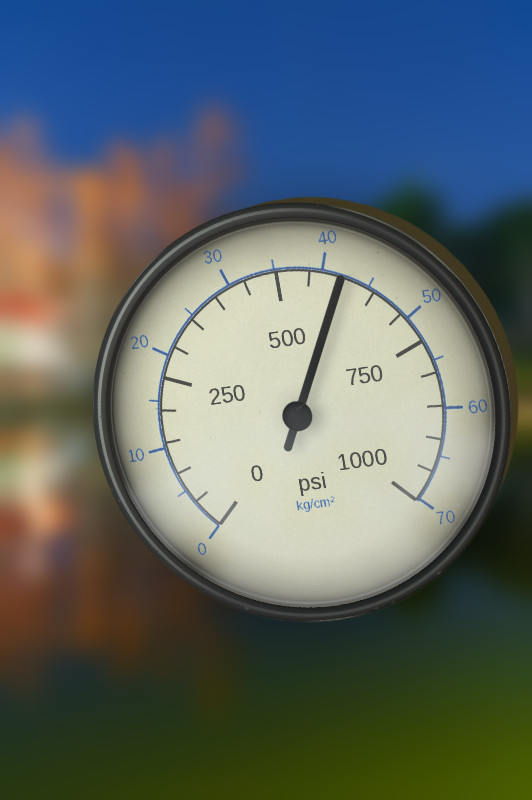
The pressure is value=600 unit=psi
